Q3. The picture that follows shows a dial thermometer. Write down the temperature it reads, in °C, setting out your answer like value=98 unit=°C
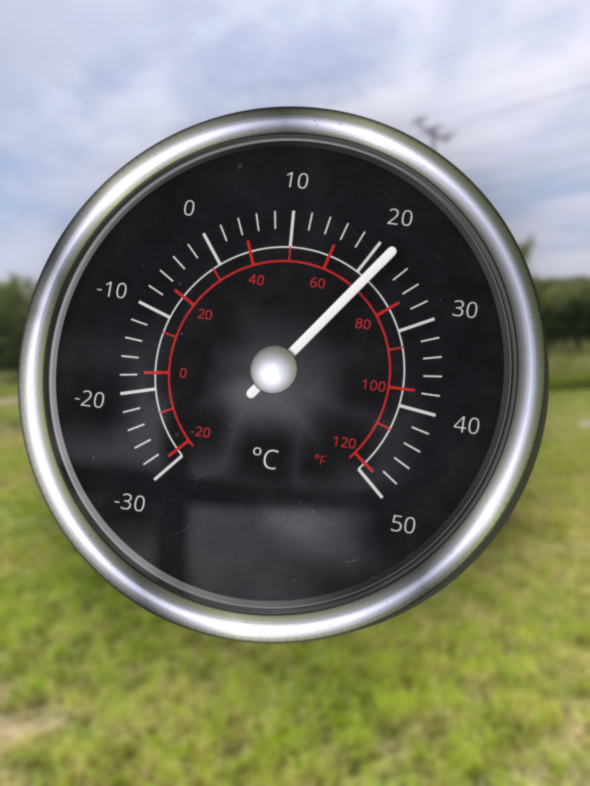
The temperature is value=22 unit=°C
